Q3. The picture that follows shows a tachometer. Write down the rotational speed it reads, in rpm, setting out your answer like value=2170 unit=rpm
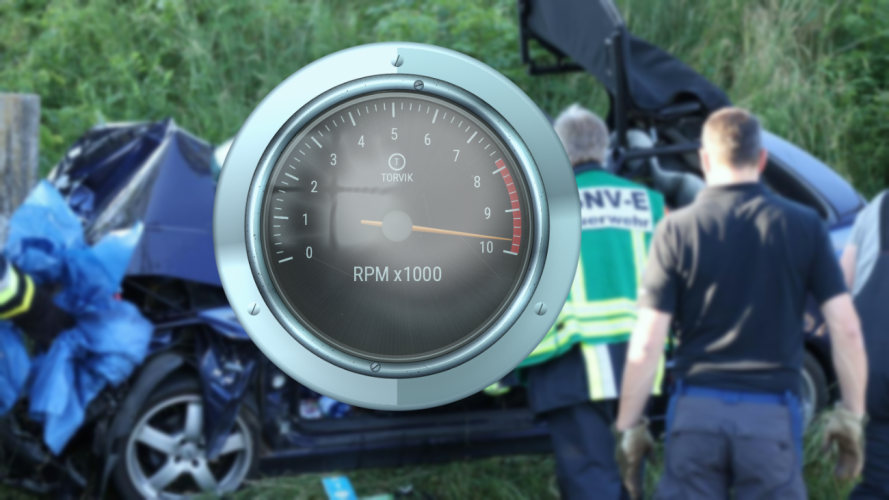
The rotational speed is value=9700 unit=rpm
